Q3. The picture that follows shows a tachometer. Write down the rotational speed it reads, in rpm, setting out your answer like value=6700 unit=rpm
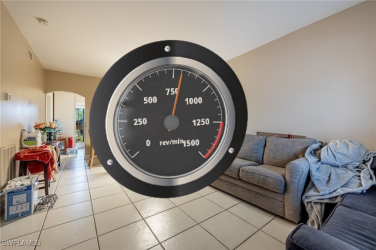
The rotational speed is value=800 unit=rpm
